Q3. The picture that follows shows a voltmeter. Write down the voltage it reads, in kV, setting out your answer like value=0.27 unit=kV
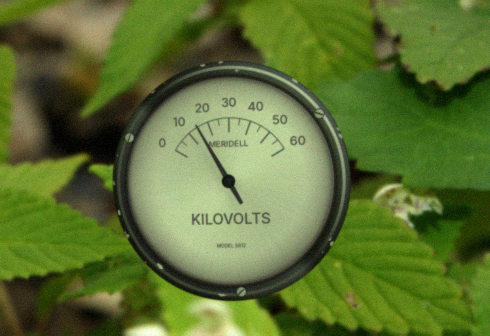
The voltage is value=15 unit=kV
